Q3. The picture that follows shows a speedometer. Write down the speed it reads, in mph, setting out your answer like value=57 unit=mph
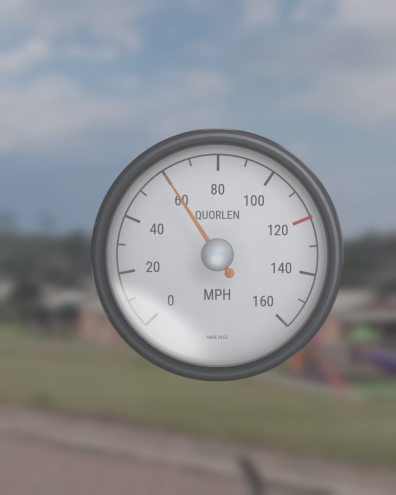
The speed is value=60 unit=mph
